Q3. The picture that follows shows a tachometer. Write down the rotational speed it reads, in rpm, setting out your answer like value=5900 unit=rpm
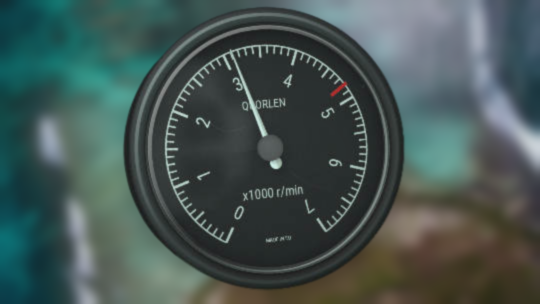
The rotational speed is value=3100 unit=rpm
